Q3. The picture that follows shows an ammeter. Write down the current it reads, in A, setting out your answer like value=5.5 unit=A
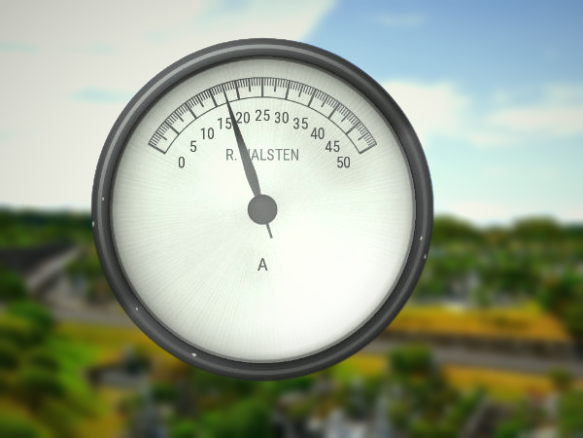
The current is value=17.5 unit=A
